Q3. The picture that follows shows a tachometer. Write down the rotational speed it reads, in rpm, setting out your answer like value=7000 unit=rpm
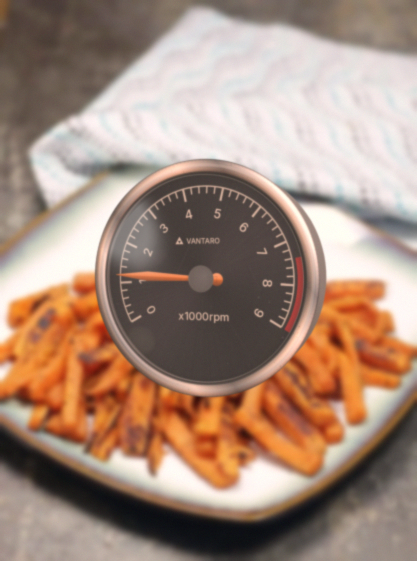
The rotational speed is value=1200 unit=rpm
